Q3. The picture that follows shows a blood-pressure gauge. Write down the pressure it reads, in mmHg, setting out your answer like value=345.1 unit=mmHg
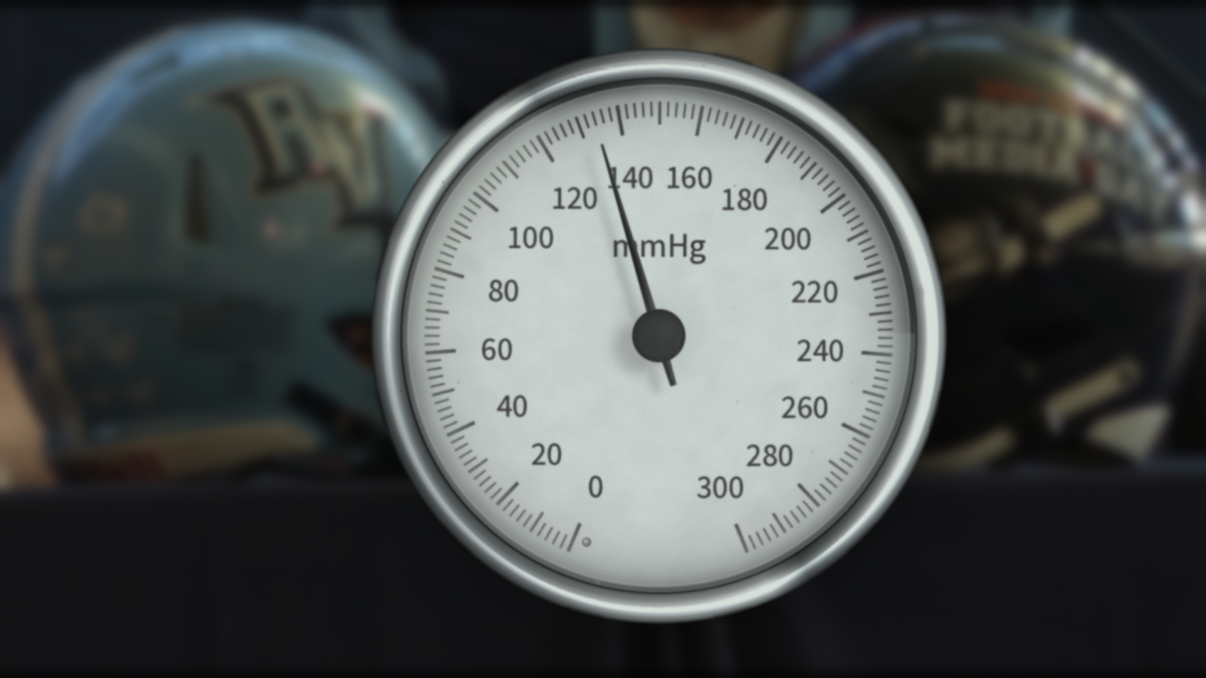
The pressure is value=134 unit=mmHg
